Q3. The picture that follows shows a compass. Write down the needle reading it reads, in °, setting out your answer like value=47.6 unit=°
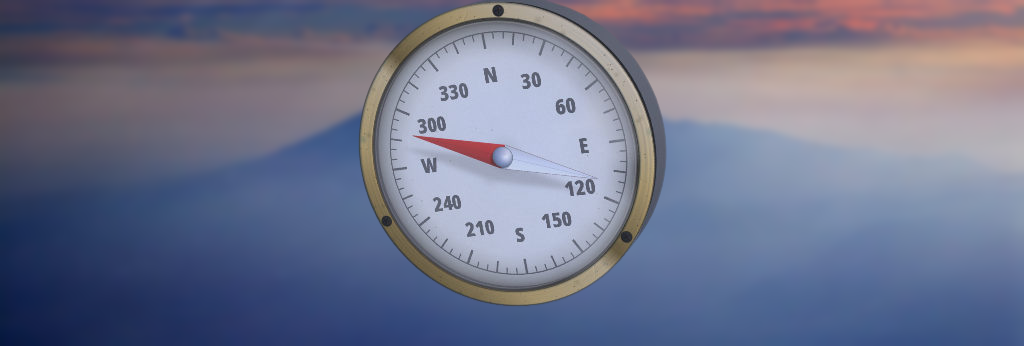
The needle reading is value=290 unit=°
